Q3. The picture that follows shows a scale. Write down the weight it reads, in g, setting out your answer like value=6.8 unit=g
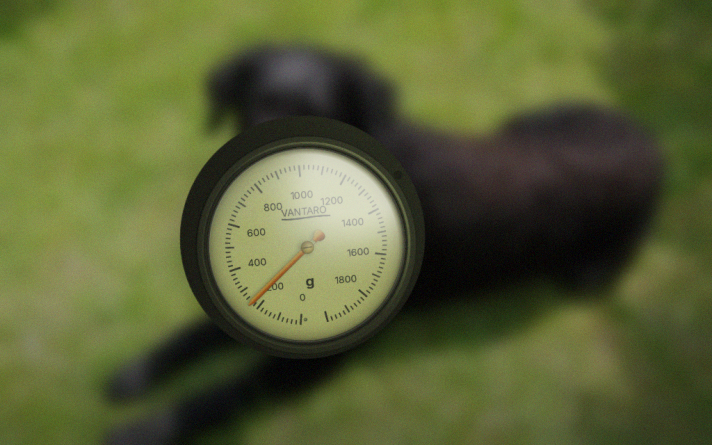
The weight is value=240 unit=g
